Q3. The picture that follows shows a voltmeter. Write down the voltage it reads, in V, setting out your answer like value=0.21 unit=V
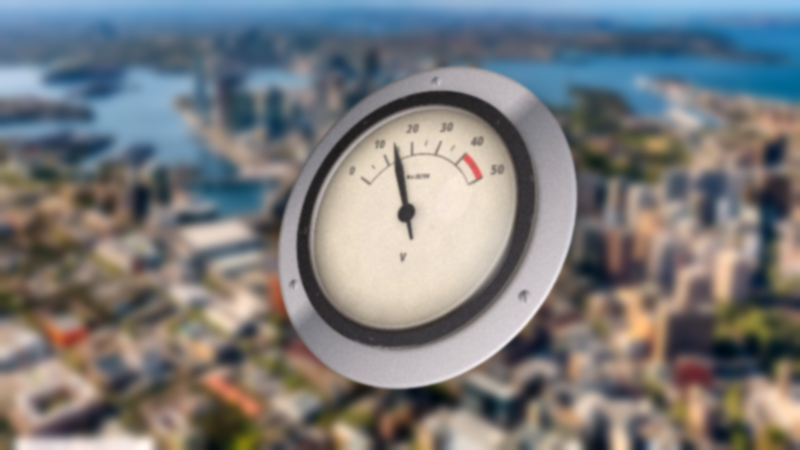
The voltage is value=15 unit=V
